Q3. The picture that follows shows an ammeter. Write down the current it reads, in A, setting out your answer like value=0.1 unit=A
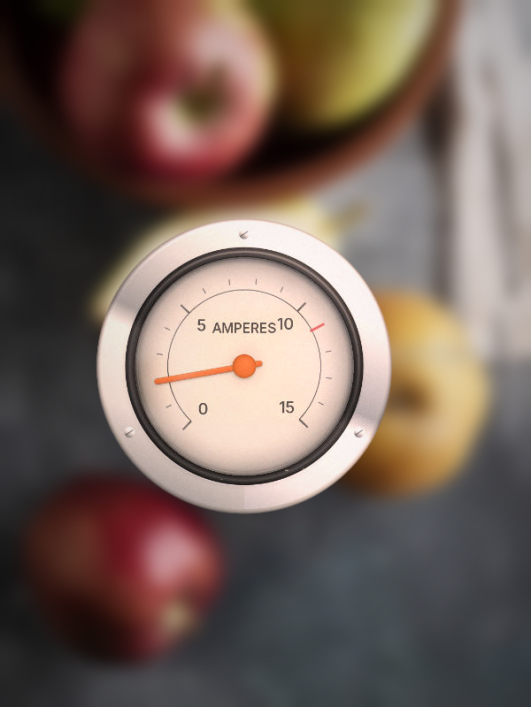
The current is value=2 unit=A
